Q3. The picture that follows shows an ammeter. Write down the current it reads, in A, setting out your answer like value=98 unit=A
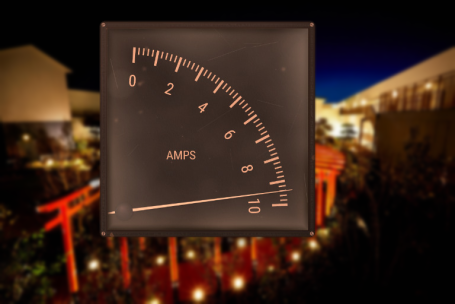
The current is value=9.4 unit=A
